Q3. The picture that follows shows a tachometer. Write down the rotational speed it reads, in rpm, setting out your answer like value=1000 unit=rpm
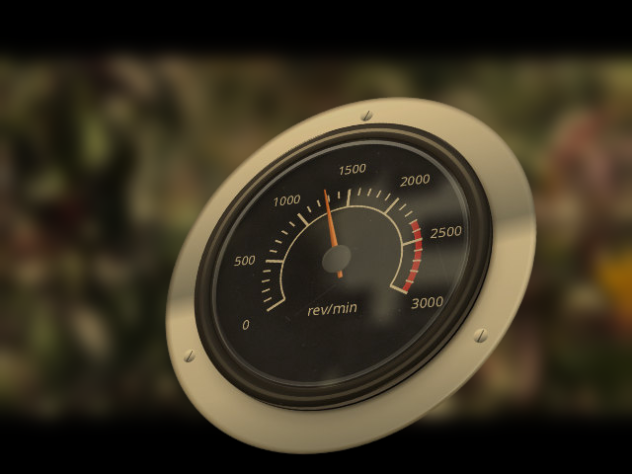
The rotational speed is value=1300 unit=rpm
